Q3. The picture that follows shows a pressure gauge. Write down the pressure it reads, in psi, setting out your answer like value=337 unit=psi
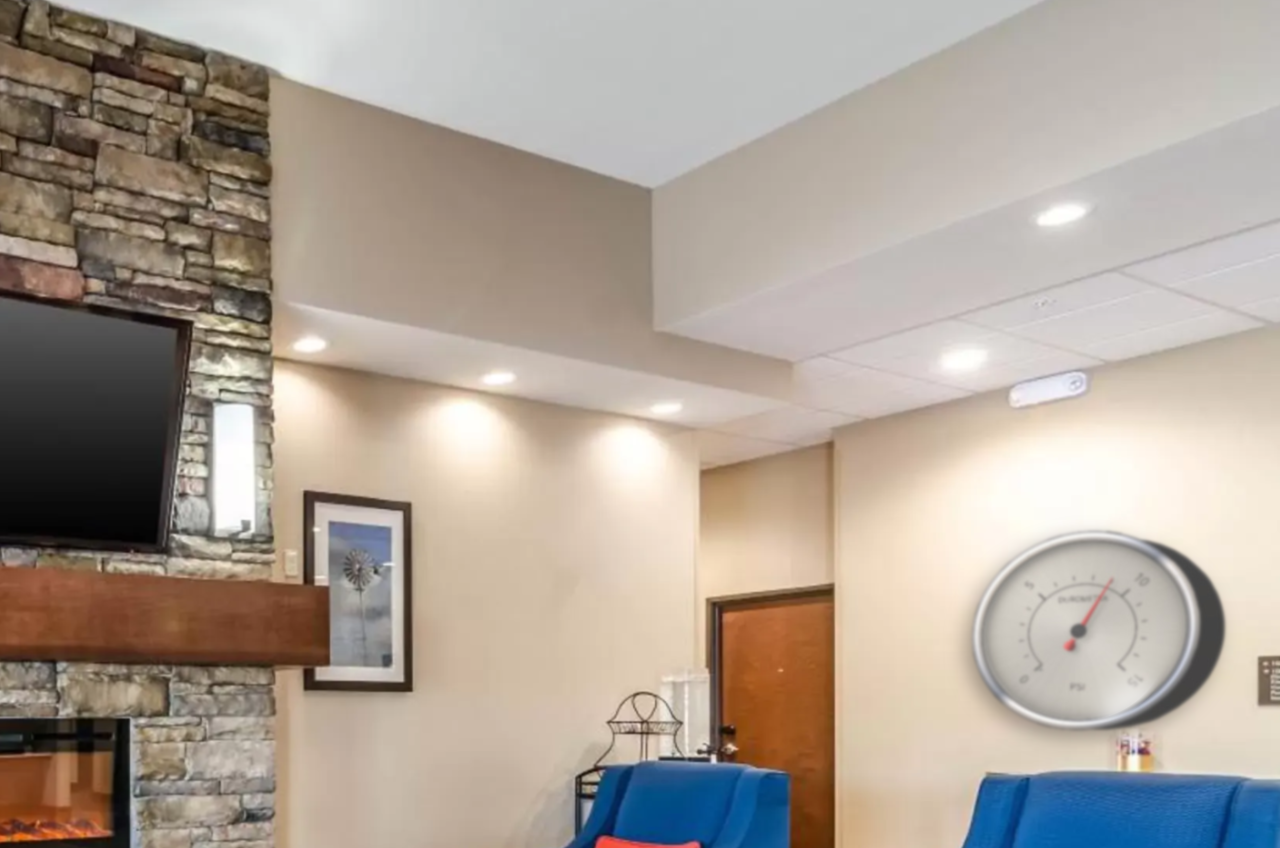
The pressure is value=9 unit=psi
